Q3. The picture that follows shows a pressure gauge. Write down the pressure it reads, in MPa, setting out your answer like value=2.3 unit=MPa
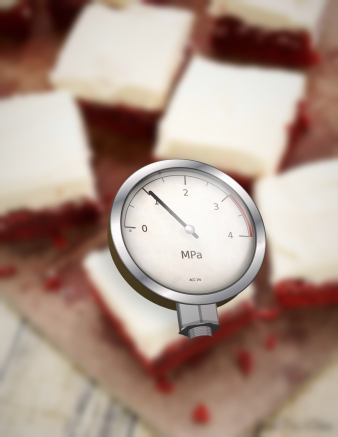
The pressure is value=1 unit=MPa
